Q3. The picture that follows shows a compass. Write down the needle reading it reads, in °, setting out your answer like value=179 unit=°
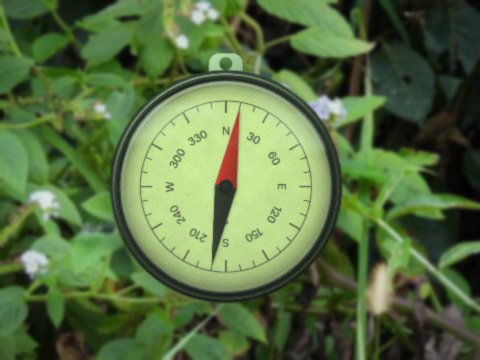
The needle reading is value=10 unit=°
